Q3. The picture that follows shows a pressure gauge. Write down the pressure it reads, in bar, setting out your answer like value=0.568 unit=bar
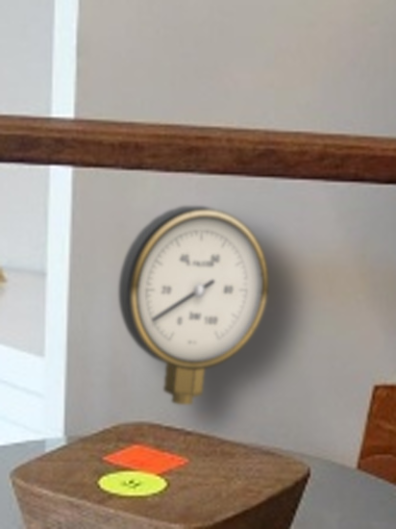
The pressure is value=10 unit=bar
